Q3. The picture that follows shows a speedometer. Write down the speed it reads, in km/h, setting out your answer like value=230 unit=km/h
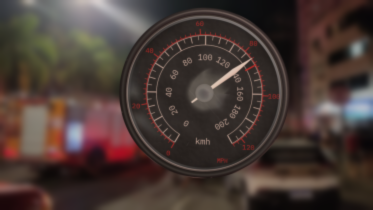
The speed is value=135 unit=km/h
